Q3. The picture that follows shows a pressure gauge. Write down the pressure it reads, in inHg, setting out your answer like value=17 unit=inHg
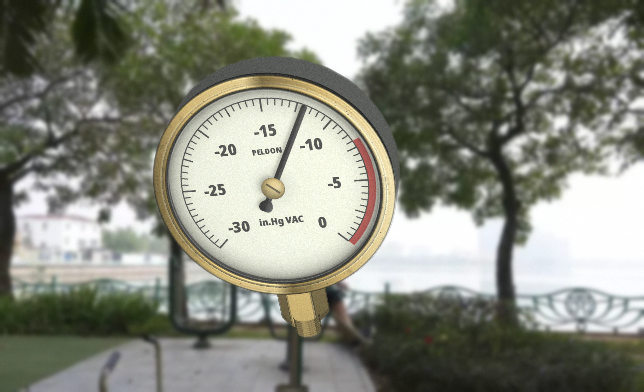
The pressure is value=-12 unit=inHg
